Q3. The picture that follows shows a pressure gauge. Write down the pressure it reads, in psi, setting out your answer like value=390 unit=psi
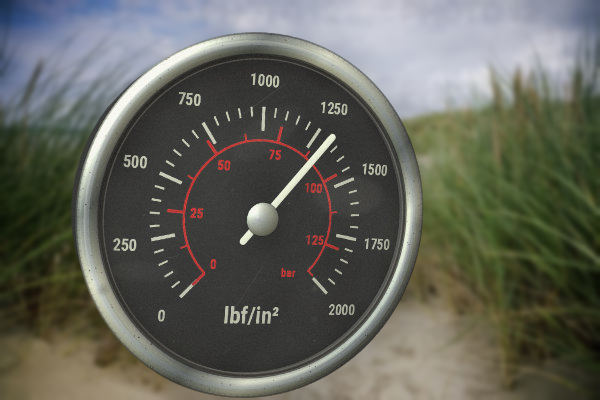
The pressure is value=1300 unit=psi
